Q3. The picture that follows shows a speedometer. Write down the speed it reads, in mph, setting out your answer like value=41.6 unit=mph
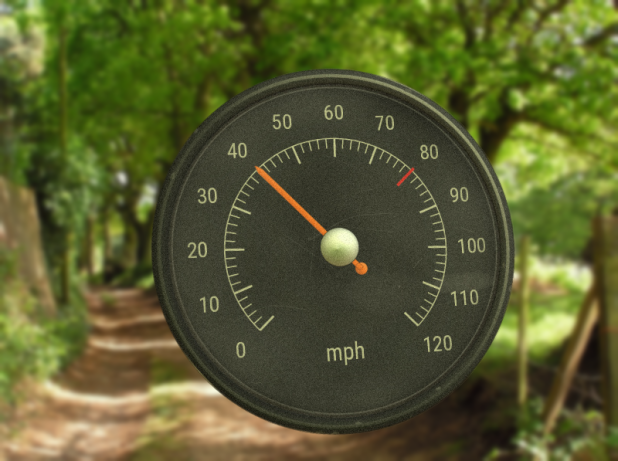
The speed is value=40 unit=mph
